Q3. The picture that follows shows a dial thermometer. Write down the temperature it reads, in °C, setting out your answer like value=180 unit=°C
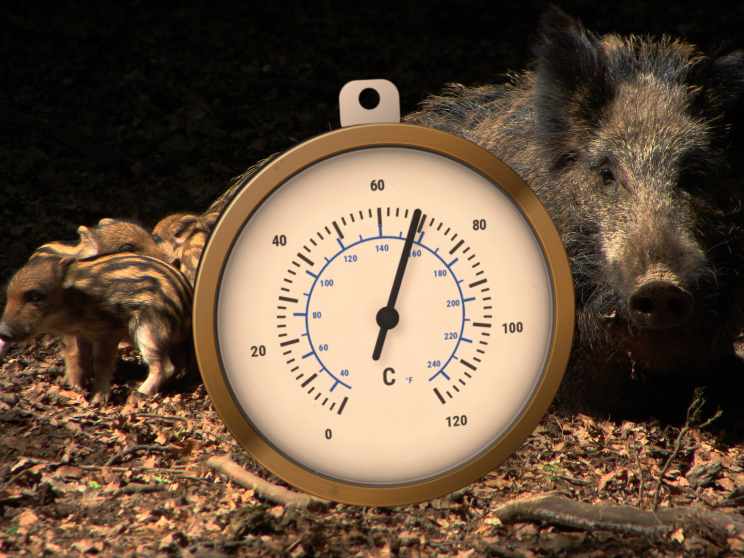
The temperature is value=68 unit=°C
